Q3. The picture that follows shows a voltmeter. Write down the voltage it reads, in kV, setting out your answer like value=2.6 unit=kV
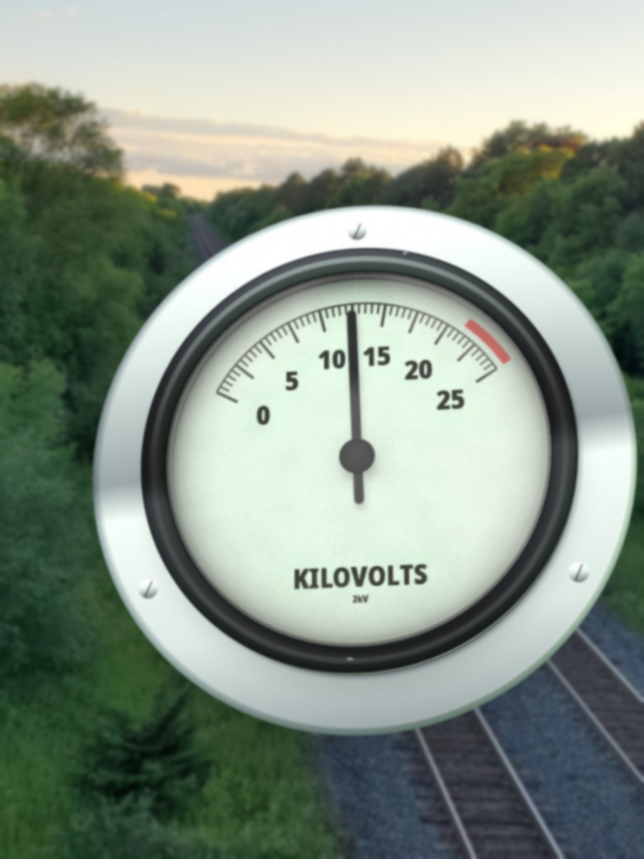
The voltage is value=12.5 unit=kV
